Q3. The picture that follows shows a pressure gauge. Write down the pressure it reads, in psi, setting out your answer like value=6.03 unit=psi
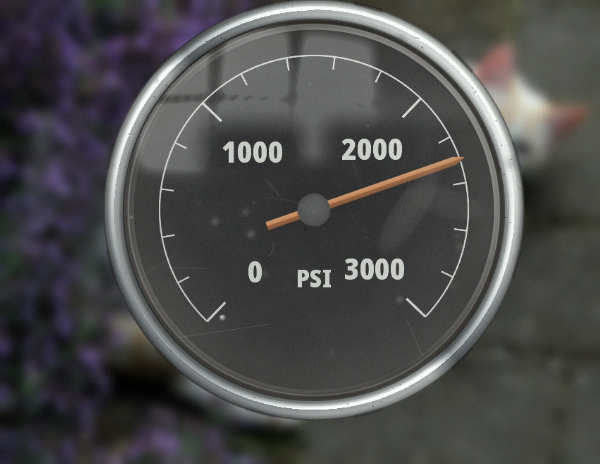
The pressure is value=2300 unit=psi
